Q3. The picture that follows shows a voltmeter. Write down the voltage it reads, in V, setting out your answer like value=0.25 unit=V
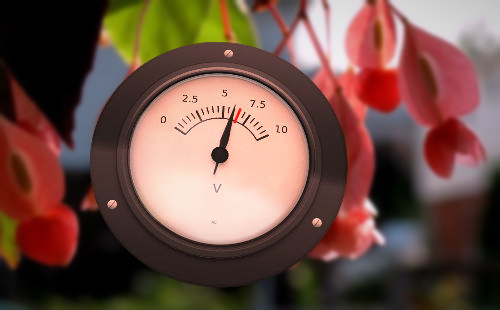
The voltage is value=6 unit=V
